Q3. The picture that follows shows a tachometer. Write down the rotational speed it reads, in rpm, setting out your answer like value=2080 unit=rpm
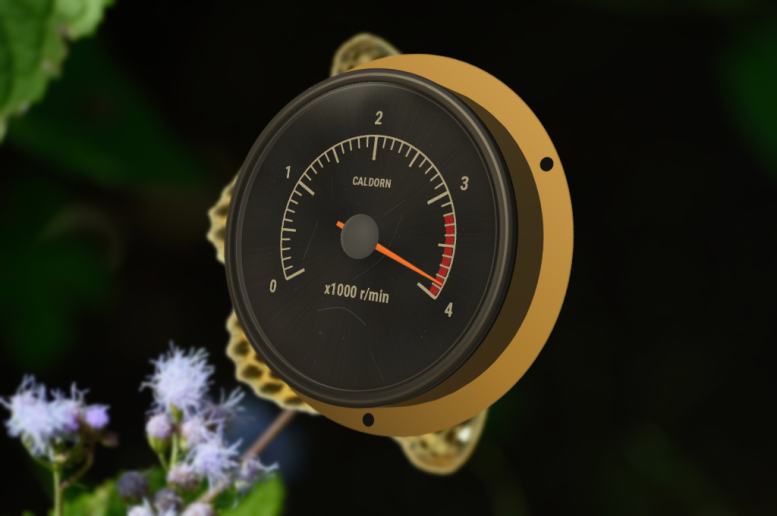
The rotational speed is value=3850 unit=rpm
